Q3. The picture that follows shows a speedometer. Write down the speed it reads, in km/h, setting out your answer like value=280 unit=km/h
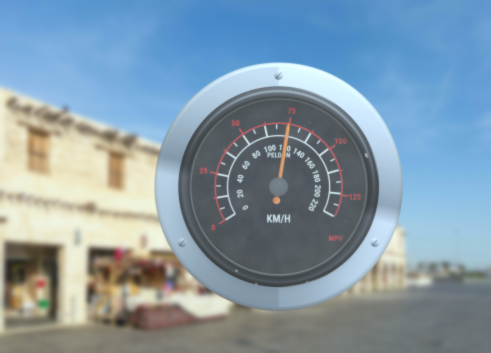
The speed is value=120 unit=km/h
